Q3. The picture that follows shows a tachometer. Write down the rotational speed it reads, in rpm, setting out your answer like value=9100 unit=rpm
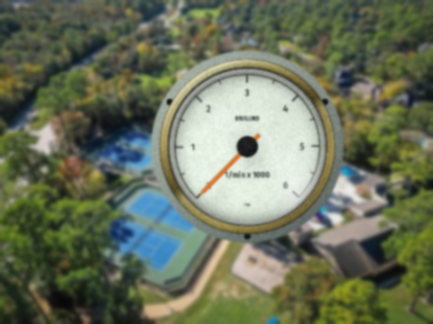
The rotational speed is value=0 unit=rpm
